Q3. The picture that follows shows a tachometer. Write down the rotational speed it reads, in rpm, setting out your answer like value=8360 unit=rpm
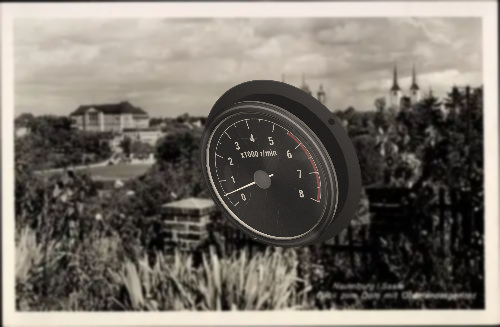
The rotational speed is value=500 unit=rpm
